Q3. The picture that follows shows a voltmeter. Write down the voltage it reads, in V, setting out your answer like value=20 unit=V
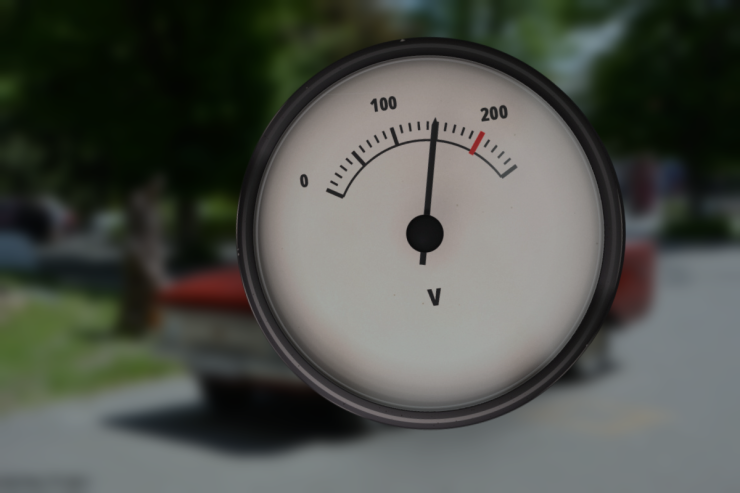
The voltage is value=150 unit=V
